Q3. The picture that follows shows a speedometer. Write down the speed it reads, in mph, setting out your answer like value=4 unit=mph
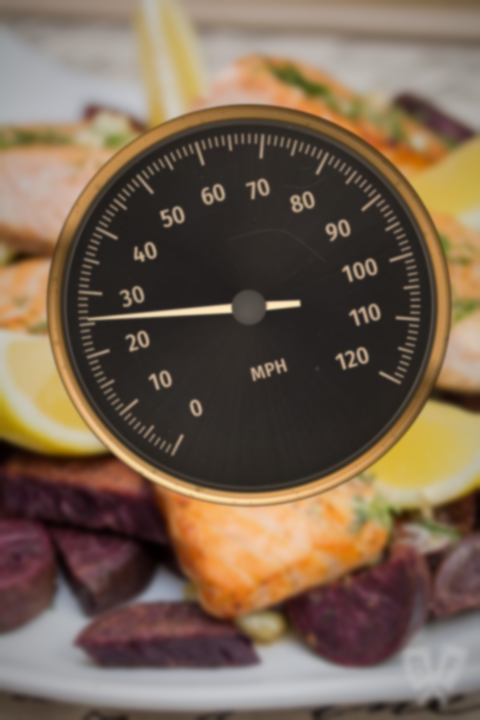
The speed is value=26 unit=mph
